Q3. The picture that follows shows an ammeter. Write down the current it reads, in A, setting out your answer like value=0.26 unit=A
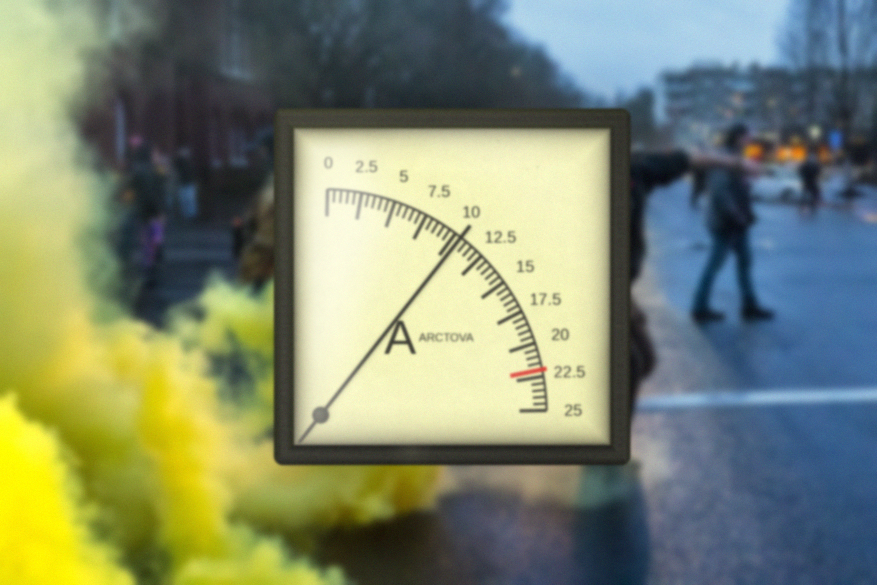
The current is value=10.5 unit=A
